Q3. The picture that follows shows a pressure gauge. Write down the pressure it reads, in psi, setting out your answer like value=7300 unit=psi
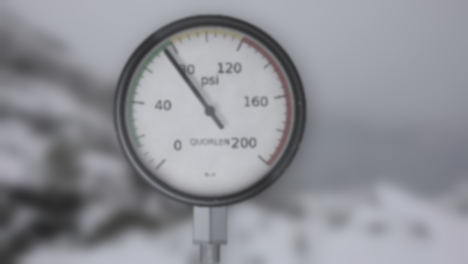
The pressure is value=75 unit=psi
